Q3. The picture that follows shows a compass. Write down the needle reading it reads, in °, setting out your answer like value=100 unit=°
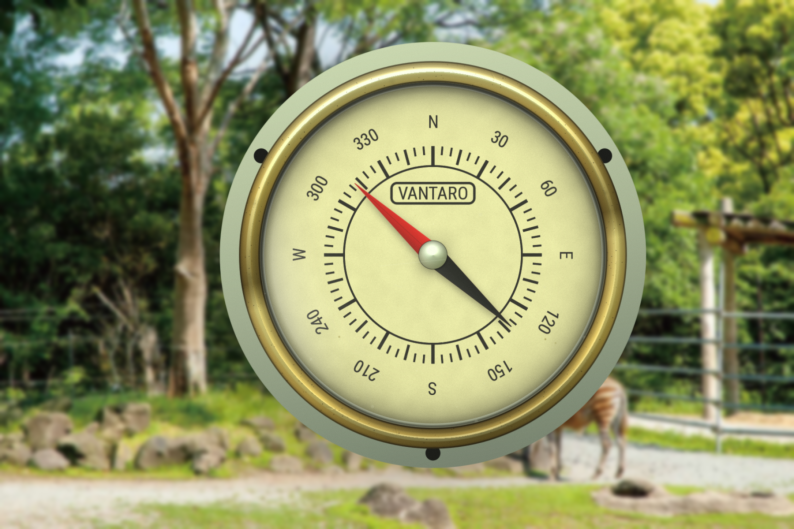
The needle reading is value=312.5 unit=°
